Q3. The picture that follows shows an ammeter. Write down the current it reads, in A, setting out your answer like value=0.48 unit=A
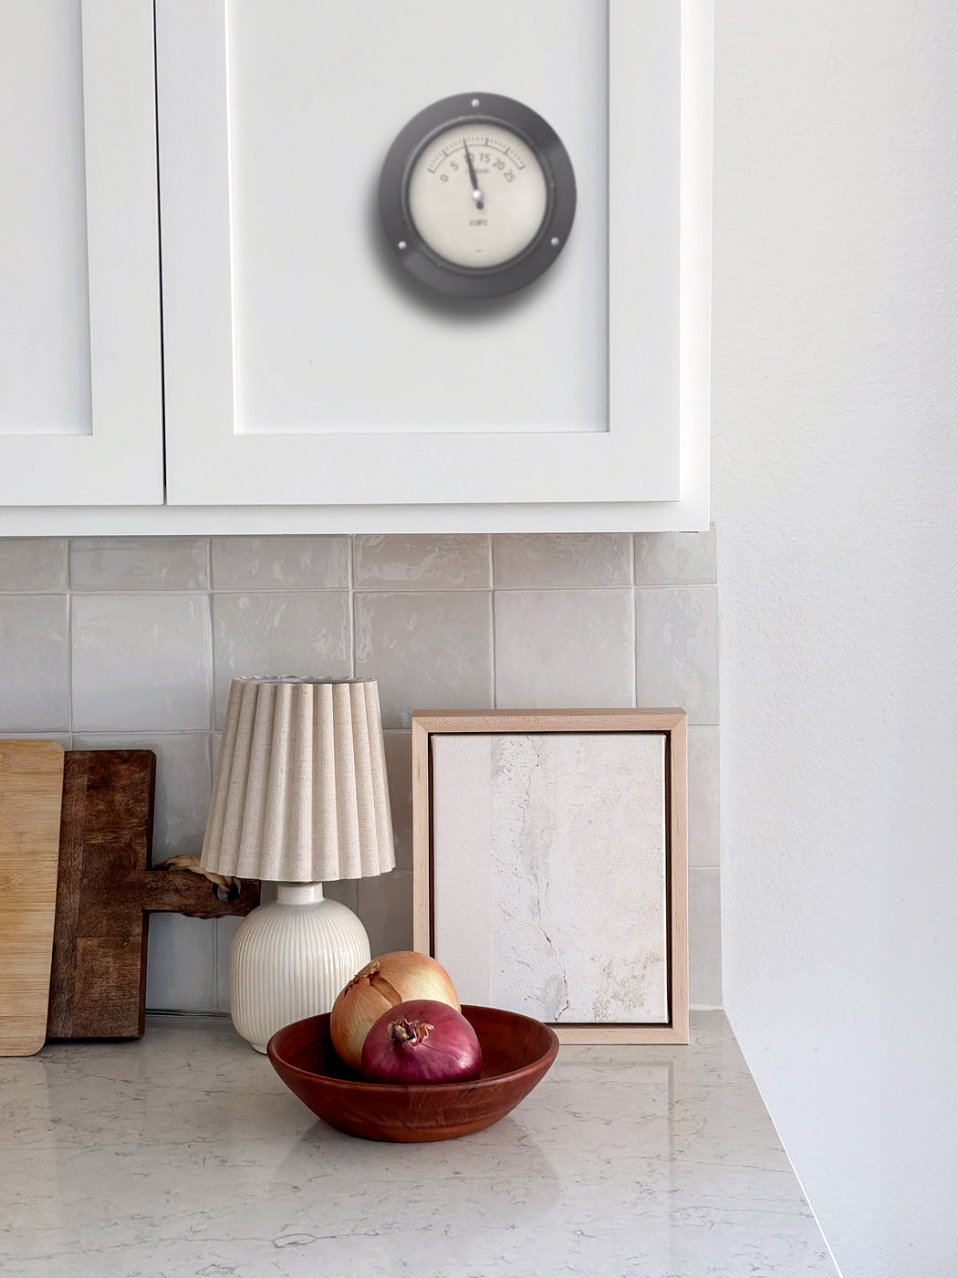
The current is value=10 unit=A
